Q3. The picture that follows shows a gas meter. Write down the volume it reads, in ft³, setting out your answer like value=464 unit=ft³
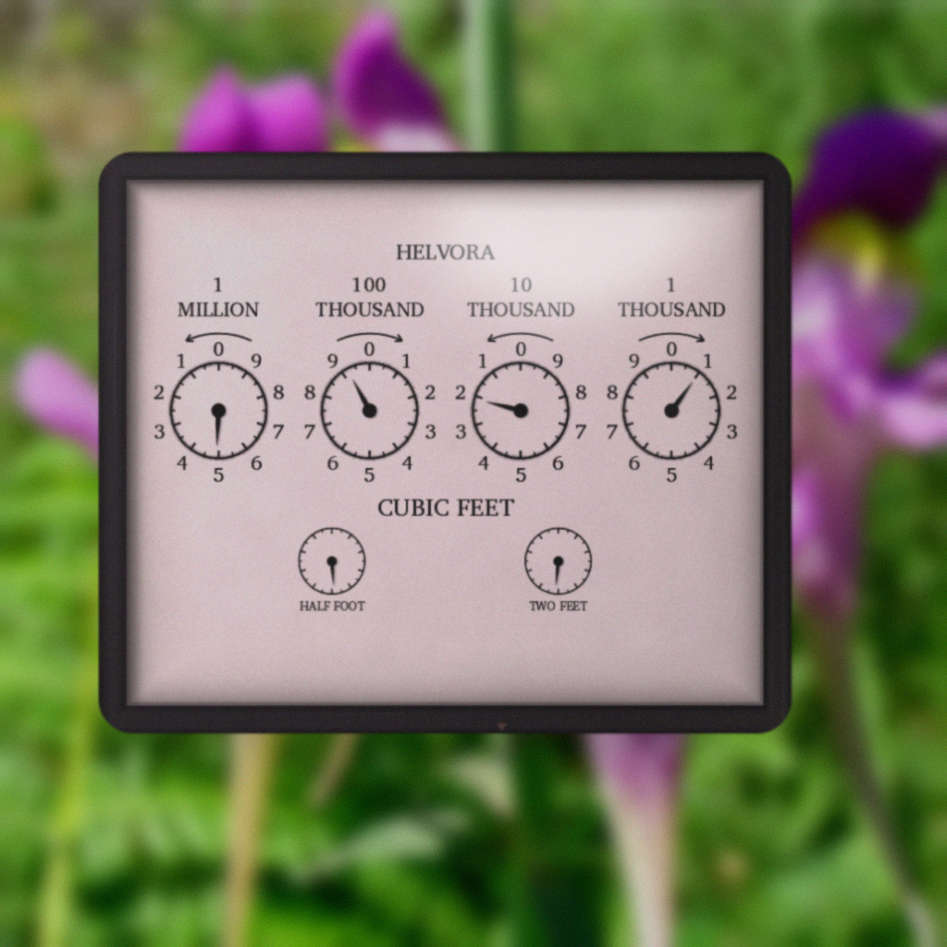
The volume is value=492100 unit=ft³
